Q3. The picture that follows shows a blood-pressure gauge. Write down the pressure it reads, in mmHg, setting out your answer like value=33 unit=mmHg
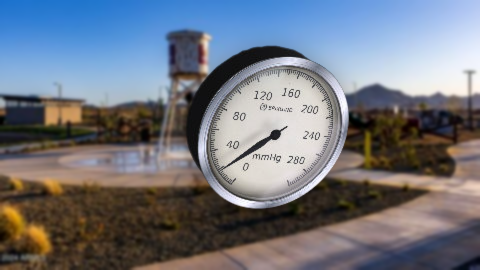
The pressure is value=20 unit=mmHg
